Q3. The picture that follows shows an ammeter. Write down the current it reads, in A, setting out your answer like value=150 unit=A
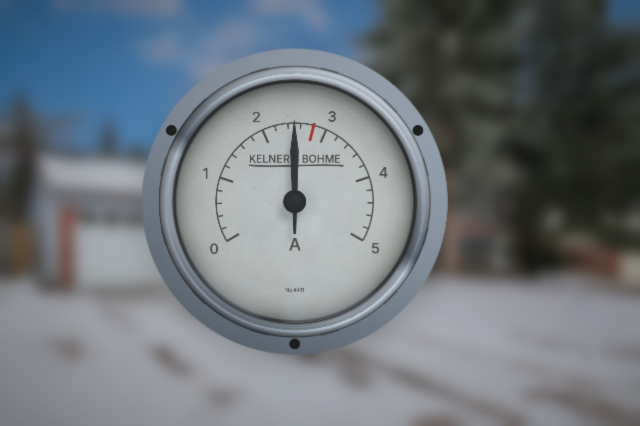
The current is value=2.5 unit=A
